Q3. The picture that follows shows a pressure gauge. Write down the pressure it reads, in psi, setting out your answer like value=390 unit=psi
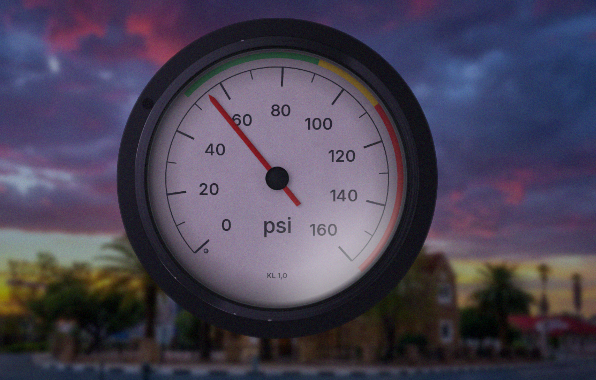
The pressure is value=55 unit=psi
